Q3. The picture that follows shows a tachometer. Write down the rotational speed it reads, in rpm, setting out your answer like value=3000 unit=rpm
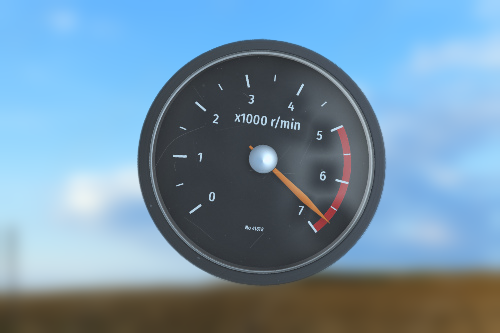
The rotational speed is value=6750 unit=rpm
